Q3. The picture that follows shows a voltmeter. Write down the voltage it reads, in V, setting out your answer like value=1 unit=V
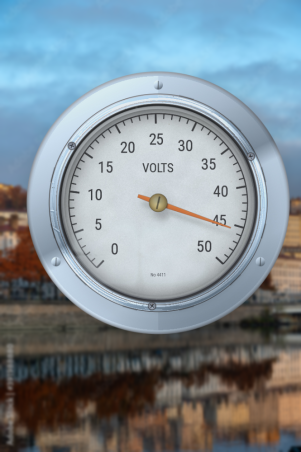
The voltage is value=45.5 unit=V
